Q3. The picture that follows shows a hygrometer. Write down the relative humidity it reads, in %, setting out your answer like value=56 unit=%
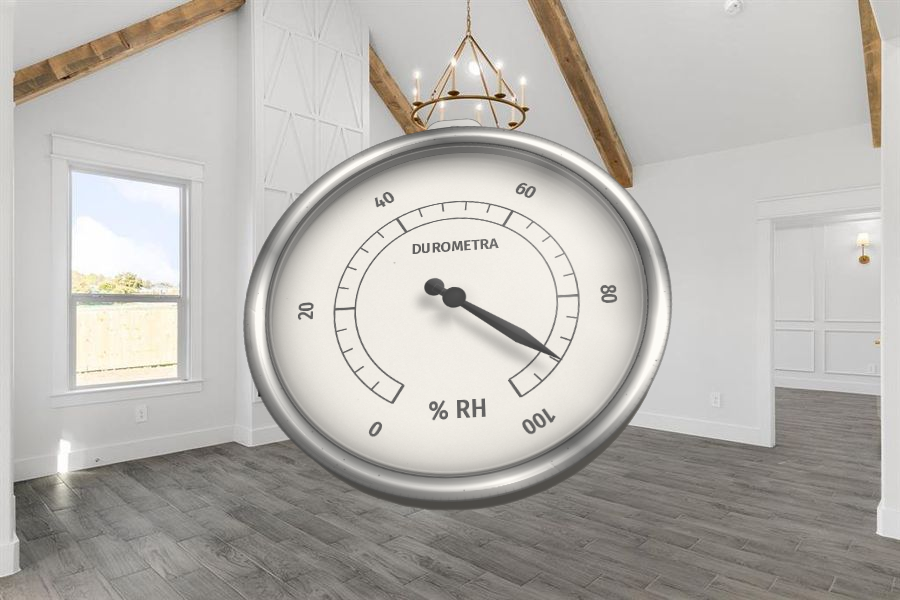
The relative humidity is value=92 unit=%
